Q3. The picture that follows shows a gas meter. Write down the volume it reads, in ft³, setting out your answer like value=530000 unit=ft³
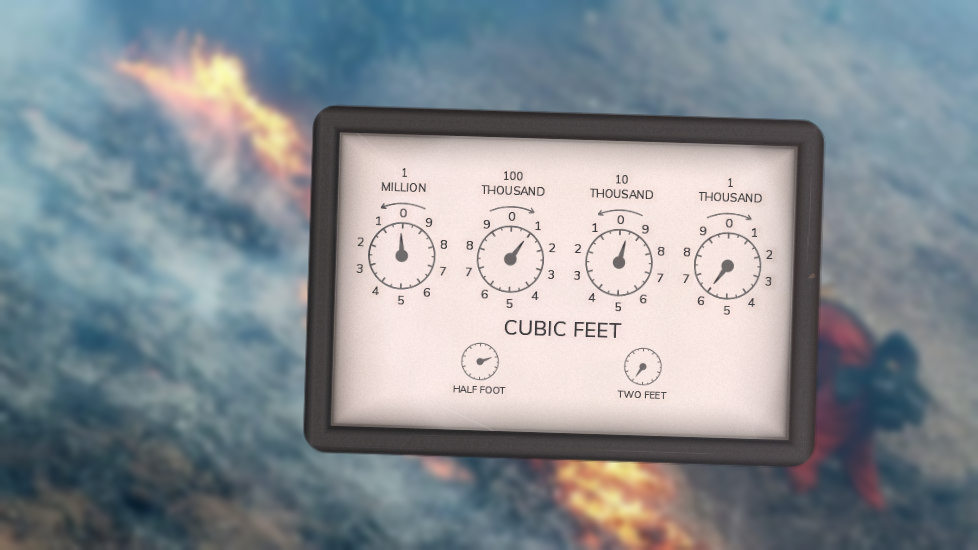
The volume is value=9600 unit=ft³
